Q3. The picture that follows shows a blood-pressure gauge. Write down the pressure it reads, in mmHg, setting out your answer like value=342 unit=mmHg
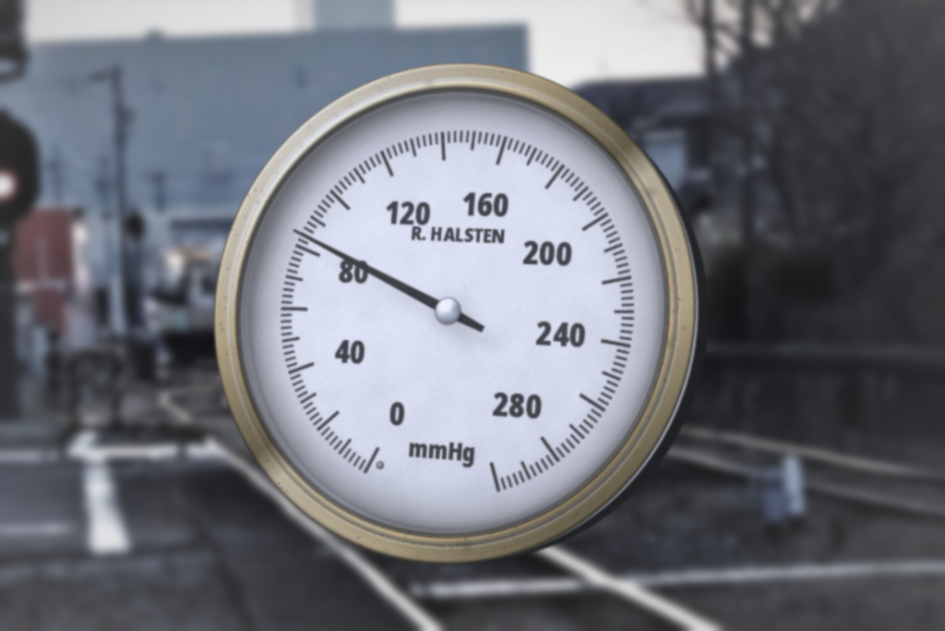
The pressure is value=84 unit=mmHg
